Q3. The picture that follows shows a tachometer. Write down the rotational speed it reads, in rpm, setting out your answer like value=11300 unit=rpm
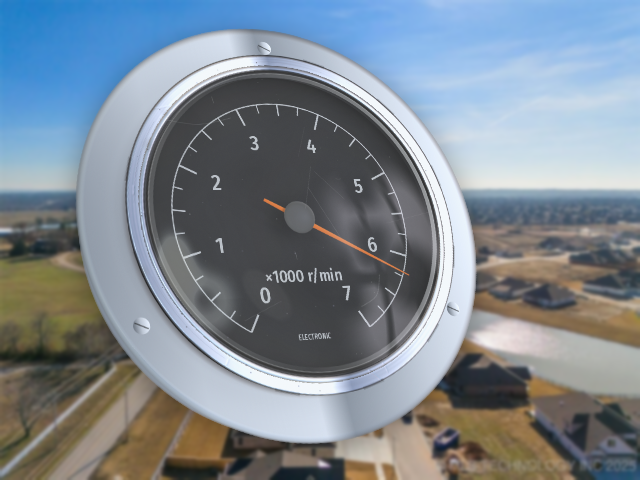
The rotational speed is value=6250 unit=rpm
